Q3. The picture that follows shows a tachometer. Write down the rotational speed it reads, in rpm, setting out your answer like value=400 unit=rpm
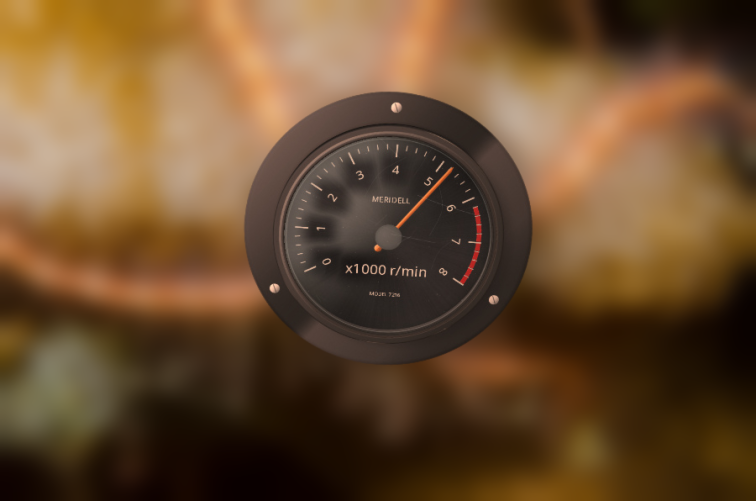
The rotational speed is value=5200 unit=rpm
